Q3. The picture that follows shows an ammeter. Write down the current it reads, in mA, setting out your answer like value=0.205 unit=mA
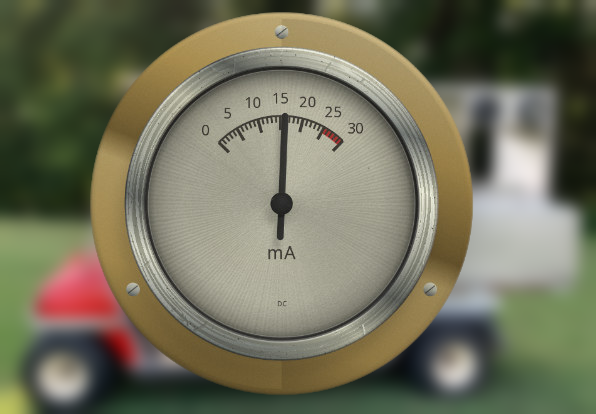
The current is value=16 unit=mA
